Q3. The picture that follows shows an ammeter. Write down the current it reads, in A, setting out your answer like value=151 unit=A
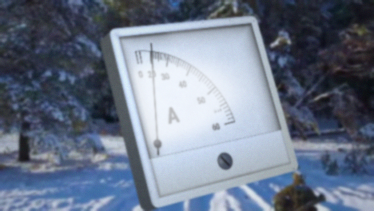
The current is value=20 unit=A
